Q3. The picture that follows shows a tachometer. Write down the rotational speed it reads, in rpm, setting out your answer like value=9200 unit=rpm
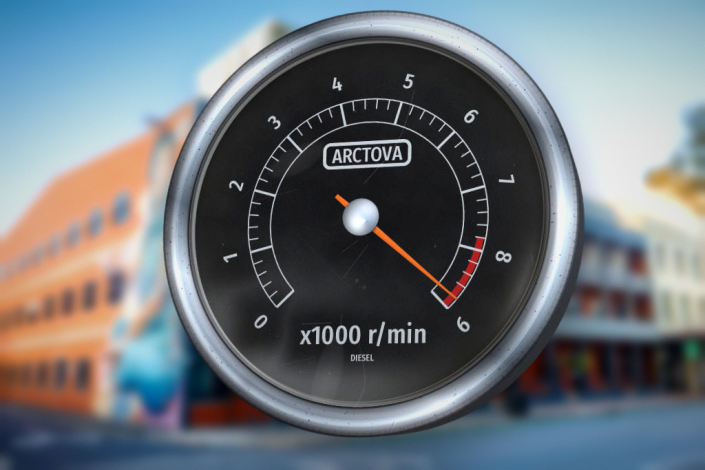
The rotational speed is value=8800 unit=rpm
